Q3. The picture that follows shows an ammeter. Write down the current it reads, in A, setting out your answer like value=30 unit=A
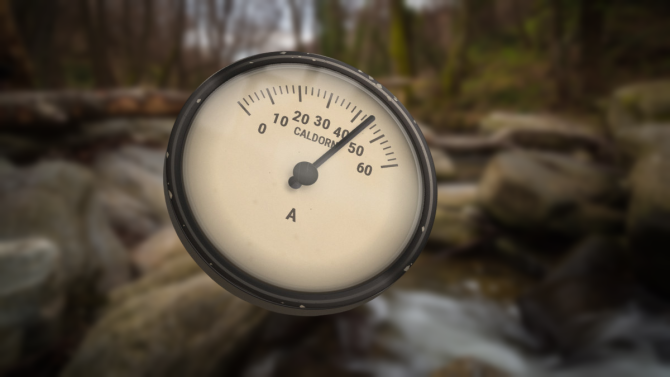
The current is value=44 unit=A
